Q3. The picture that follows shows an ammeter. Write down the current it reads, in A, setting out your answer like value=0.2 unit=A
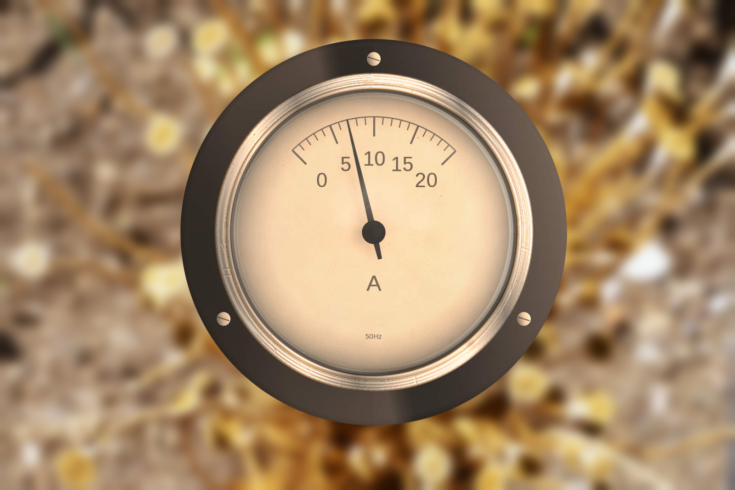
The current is value=7 unit=A
